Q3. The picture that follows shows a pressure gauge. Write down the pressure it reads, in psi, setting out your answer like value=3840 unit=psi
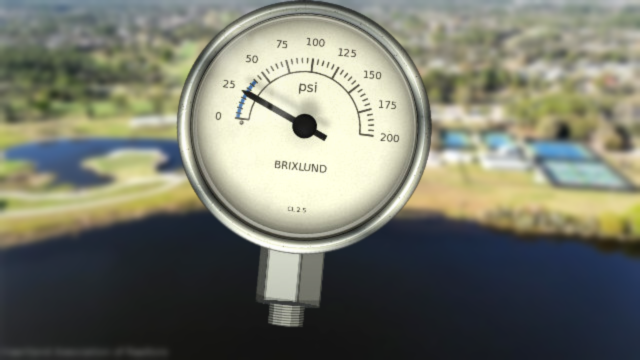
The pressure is value=25 unit=psi
